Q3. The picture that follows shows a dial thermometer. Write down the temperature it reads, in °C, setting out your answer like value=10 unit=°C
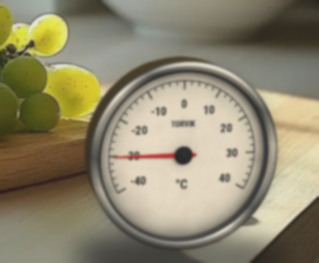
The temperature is value=-30 unit=°C
